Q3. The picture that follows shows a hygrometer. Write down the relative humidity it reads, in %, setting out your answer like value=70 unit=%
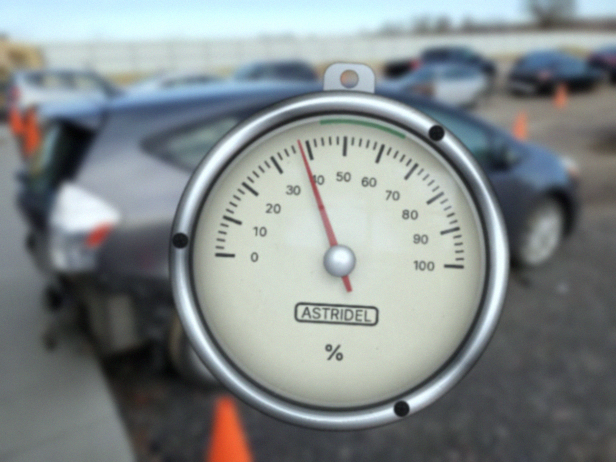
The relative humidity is value=38 unit=%
